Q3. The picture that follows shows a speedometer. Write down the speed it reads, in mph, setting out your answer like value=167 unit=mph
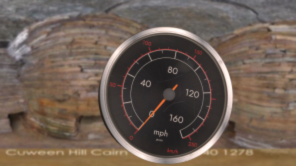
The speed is value=0 unit=mph
